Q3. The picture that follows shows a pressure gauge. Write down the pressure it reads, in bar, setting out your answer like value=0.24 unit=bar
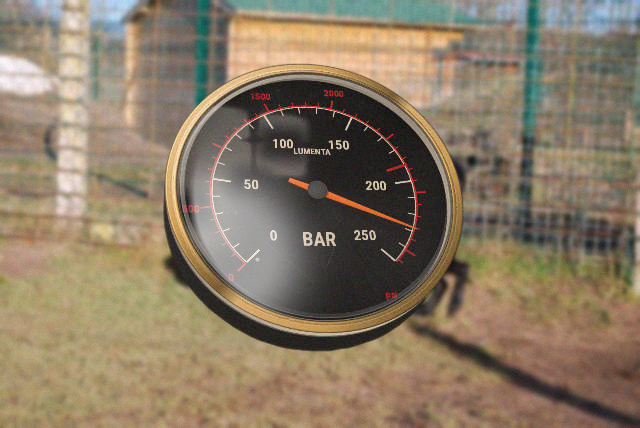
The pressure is value=230 unit=bar
